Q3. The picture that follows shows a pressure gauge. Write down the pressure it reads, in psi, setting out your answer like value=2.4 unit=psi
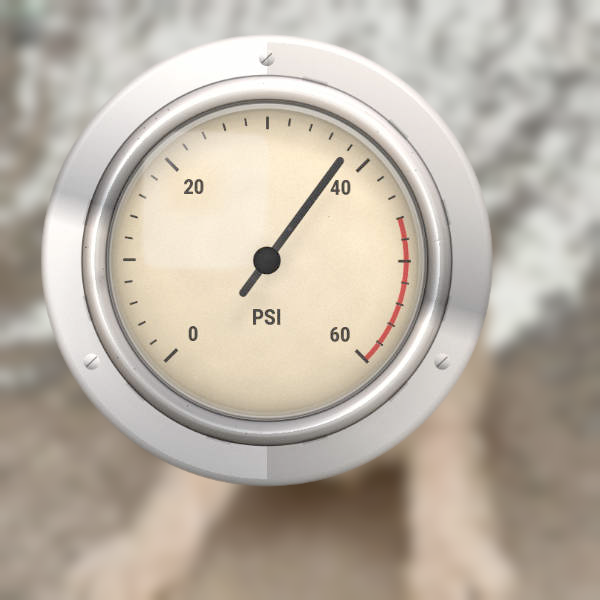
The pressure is value=38 unit=psi
